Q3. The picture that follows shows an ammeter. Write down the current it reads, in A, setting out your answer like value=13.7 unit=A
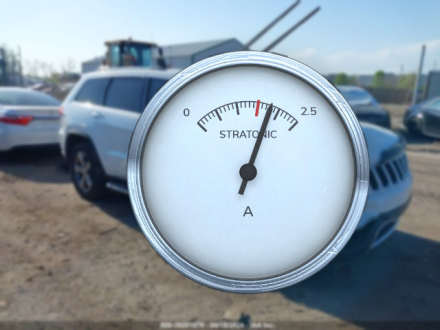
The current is value=1.8 unit=A
